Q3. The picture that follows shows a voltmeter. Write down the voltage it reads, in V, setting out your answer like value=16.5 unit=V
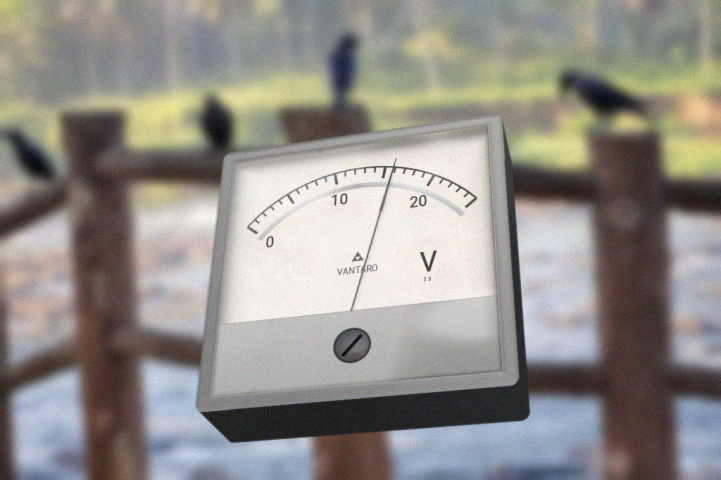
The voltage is value=16 unit=V
